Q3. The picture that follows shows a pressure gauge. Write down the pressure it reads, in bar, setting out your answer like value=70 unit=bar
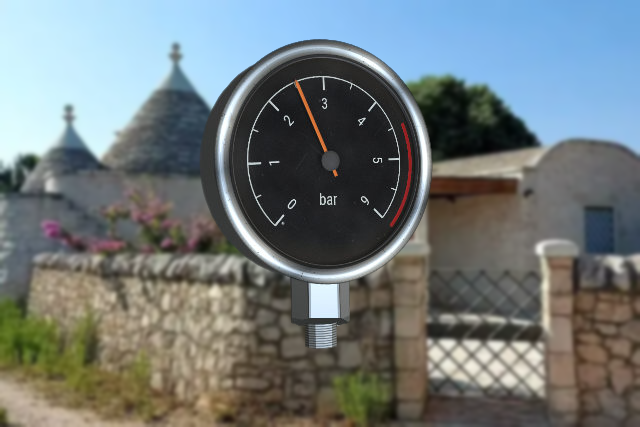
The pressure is value=2.5 unit=bar
